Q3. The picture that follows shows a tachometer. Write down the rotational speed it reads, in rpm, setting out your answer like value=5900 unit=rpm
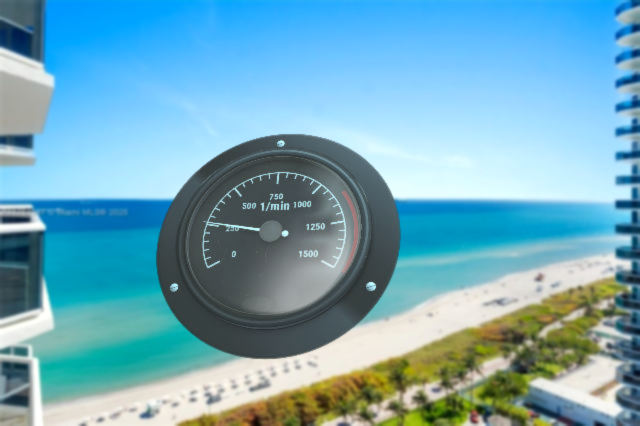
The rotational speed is value=250 unit=rpm
